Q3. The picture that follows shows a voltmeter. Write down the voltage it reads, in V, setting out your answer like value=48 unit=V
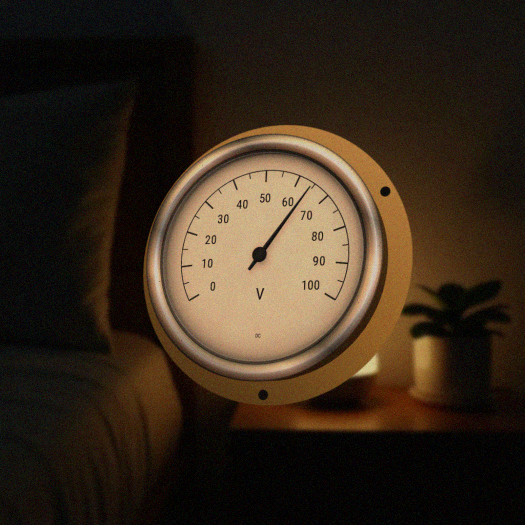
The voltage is value=65 unit=V
